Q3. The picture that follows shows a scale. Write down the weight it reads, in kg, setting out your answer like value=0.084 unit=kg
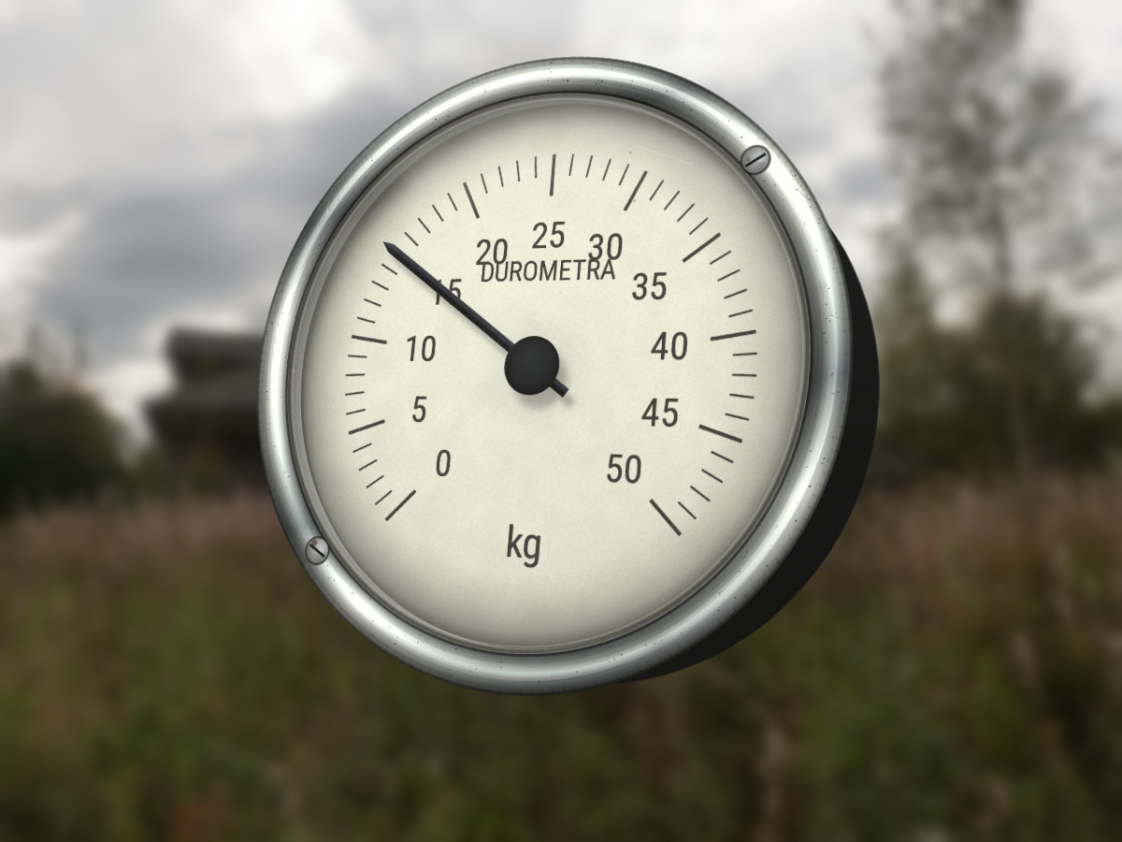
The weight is value=15 unit=kg
